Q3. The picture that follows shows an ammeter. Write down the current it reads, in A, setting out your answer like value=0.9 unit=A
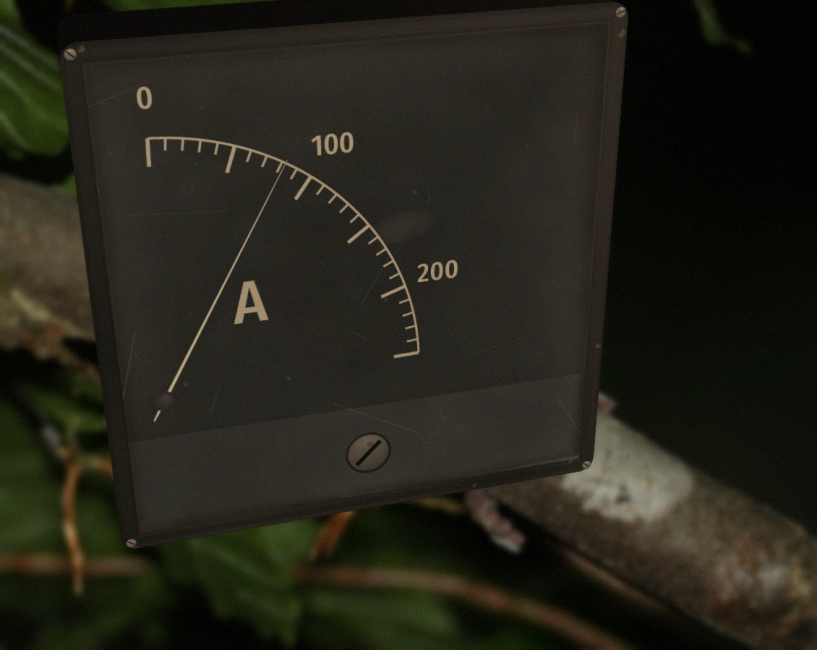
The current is value=80 unit=A
